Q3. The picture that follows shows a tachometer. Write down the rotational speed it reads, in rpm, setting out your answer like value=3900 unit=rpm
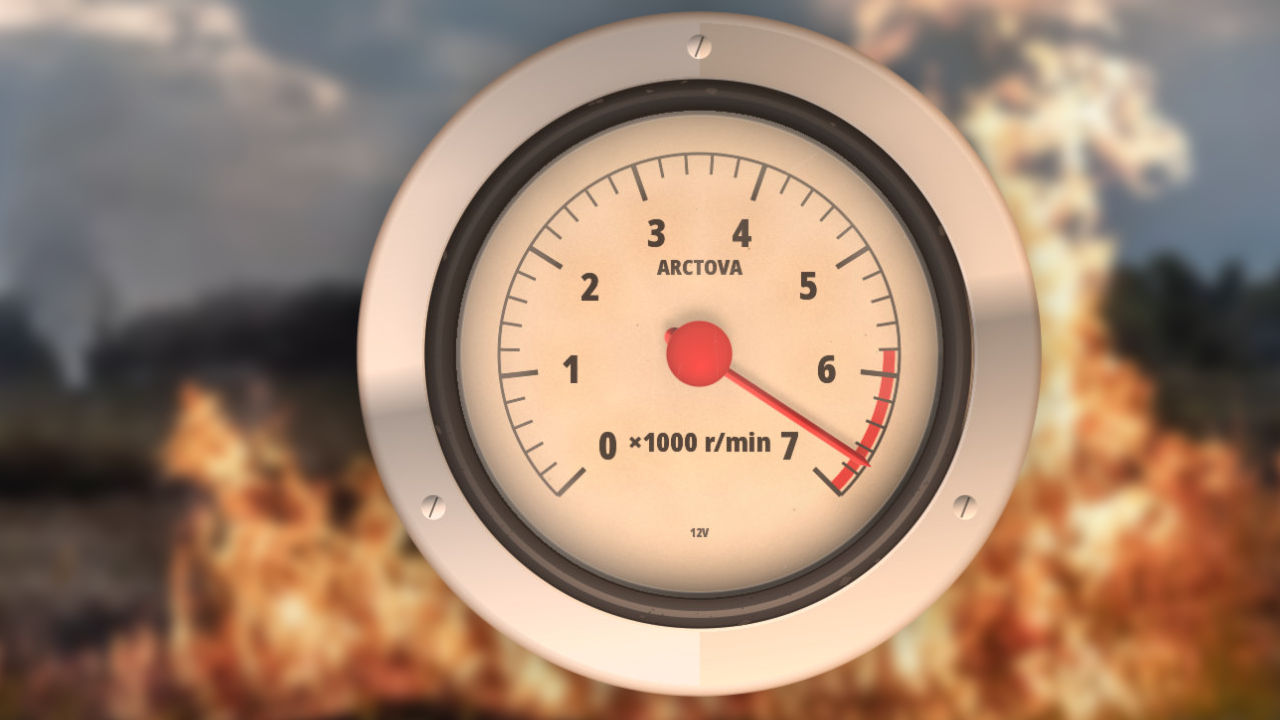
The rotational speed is value=6700 unit=rpm
